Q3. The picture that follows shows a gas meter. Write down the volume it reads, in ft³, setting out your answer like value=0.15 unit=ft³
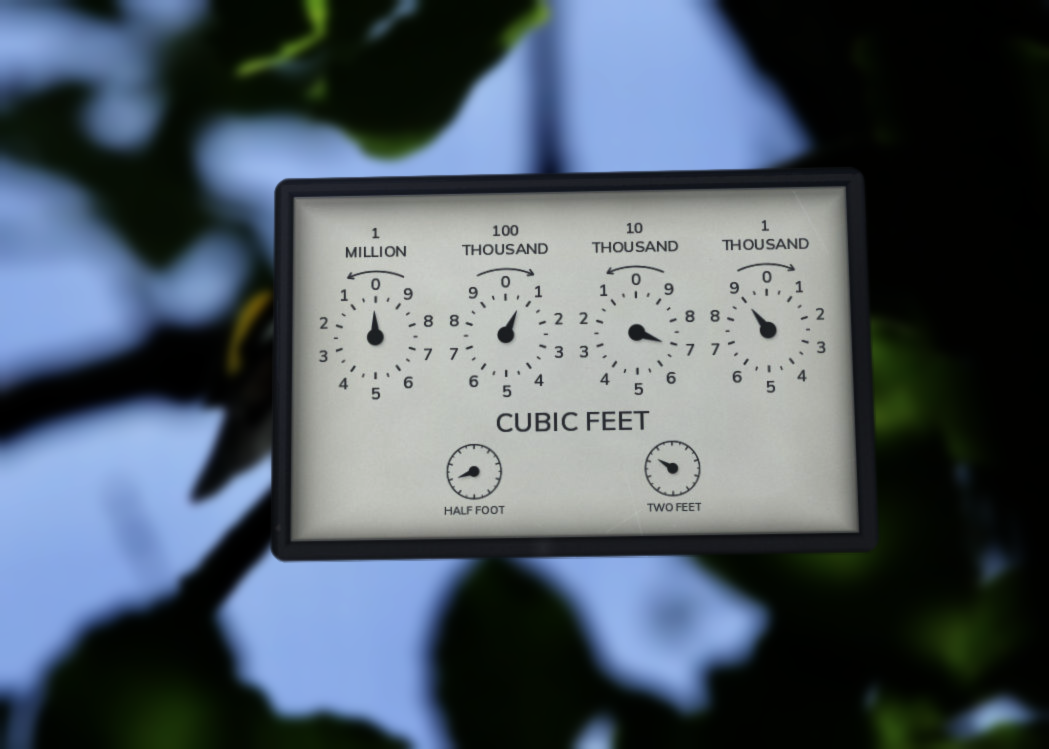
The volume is value=6900 unit=ft³
